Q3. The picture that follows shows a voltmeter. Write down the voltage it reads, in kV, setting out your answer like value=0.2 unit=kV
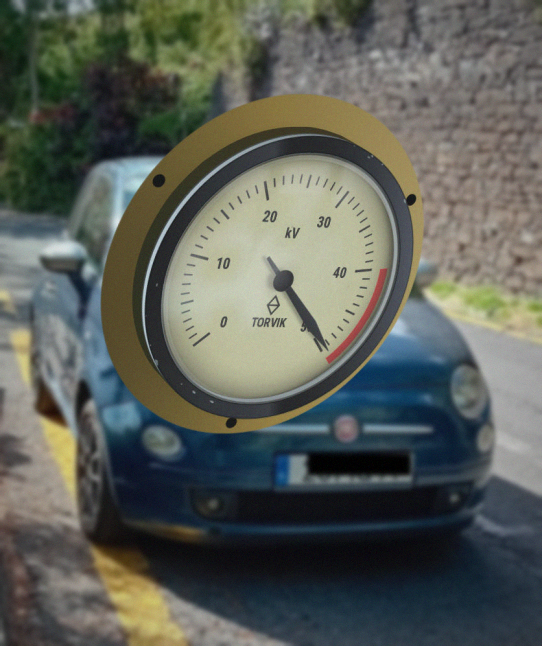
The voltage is value=49.5 unit=kV
